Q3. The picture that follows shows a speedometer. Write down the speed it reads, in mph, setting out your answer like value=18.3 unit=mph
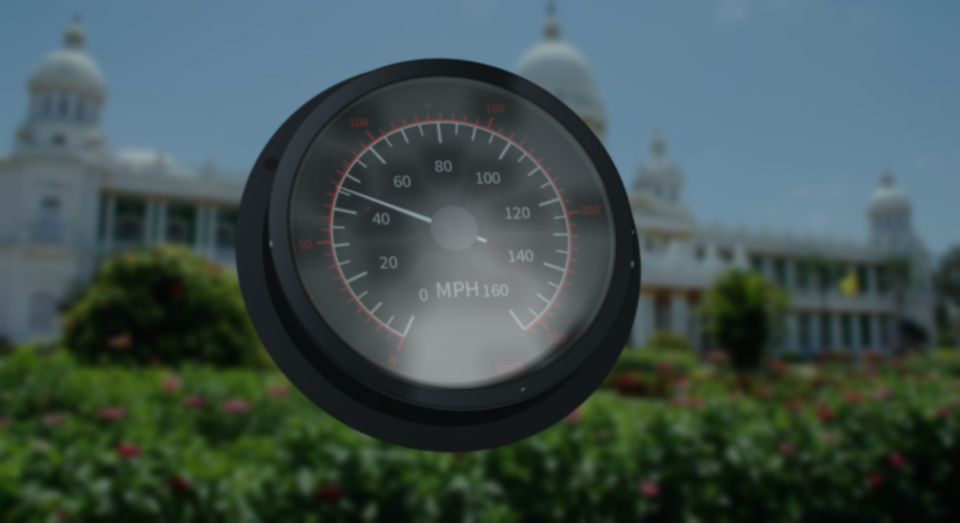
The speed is value=45 unit=mph
